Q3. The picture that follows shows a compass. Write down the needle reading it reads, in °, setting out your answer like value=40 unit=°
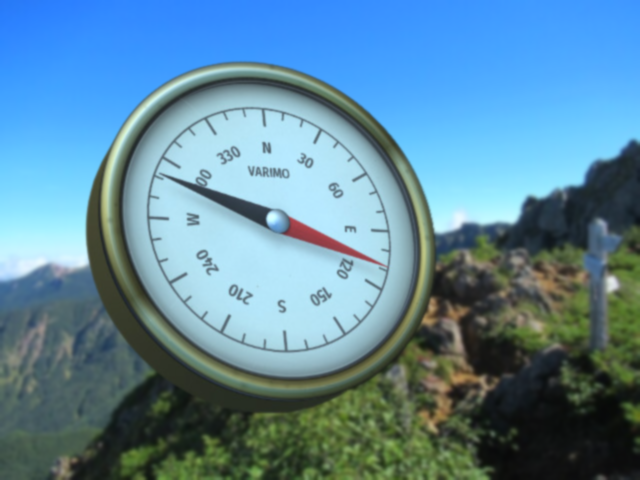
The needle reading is value=110 unit=°
